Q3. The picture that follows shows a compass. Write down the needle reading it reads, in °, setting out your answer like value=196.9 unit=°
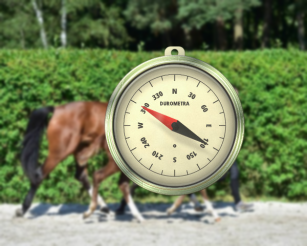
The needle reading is value=300 unit=°
